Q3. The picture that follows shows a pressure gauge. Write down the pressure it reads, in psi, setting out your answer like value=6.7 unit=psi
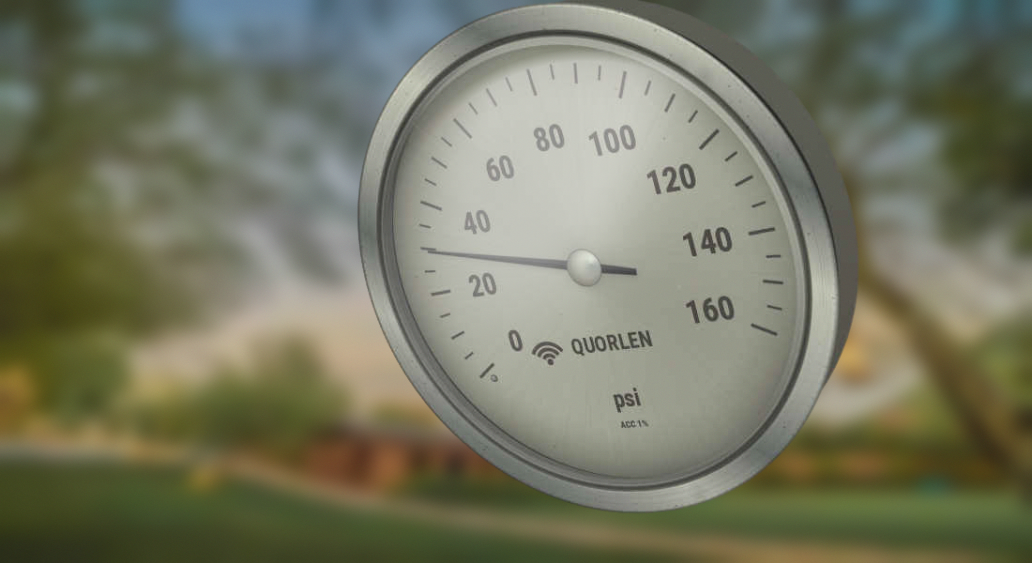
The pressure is value=30 unit=psi
